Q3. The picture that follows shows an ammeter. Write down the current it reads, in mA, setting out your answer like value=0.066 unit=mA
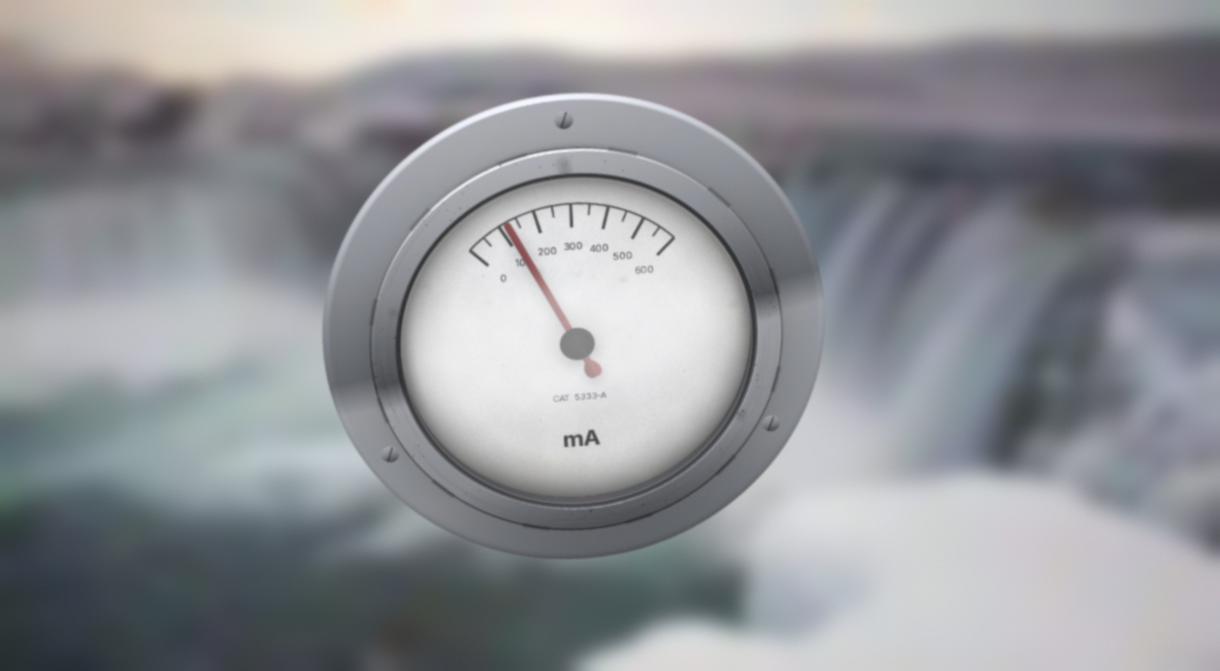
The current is value=125 unit=mA
